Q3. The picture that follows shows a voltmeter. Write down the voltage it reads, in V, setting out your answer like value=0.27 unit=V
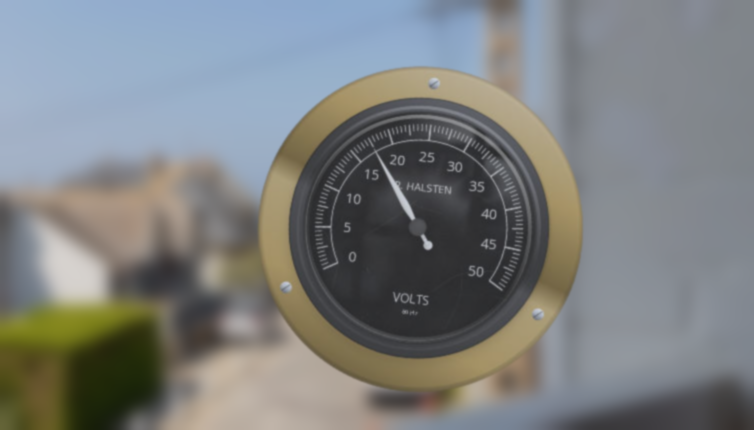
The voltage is value=17.5 unit=V
